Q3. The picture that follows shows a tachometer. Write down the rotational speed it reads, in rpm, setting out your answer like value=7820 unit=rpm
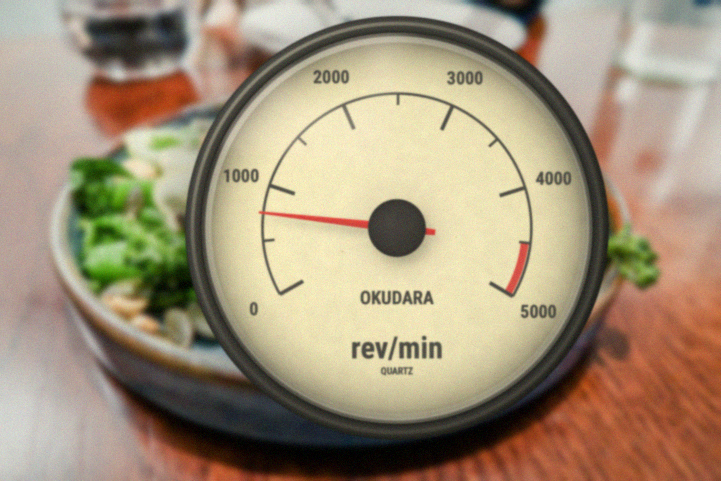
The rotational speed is value=750 unit=rpm
